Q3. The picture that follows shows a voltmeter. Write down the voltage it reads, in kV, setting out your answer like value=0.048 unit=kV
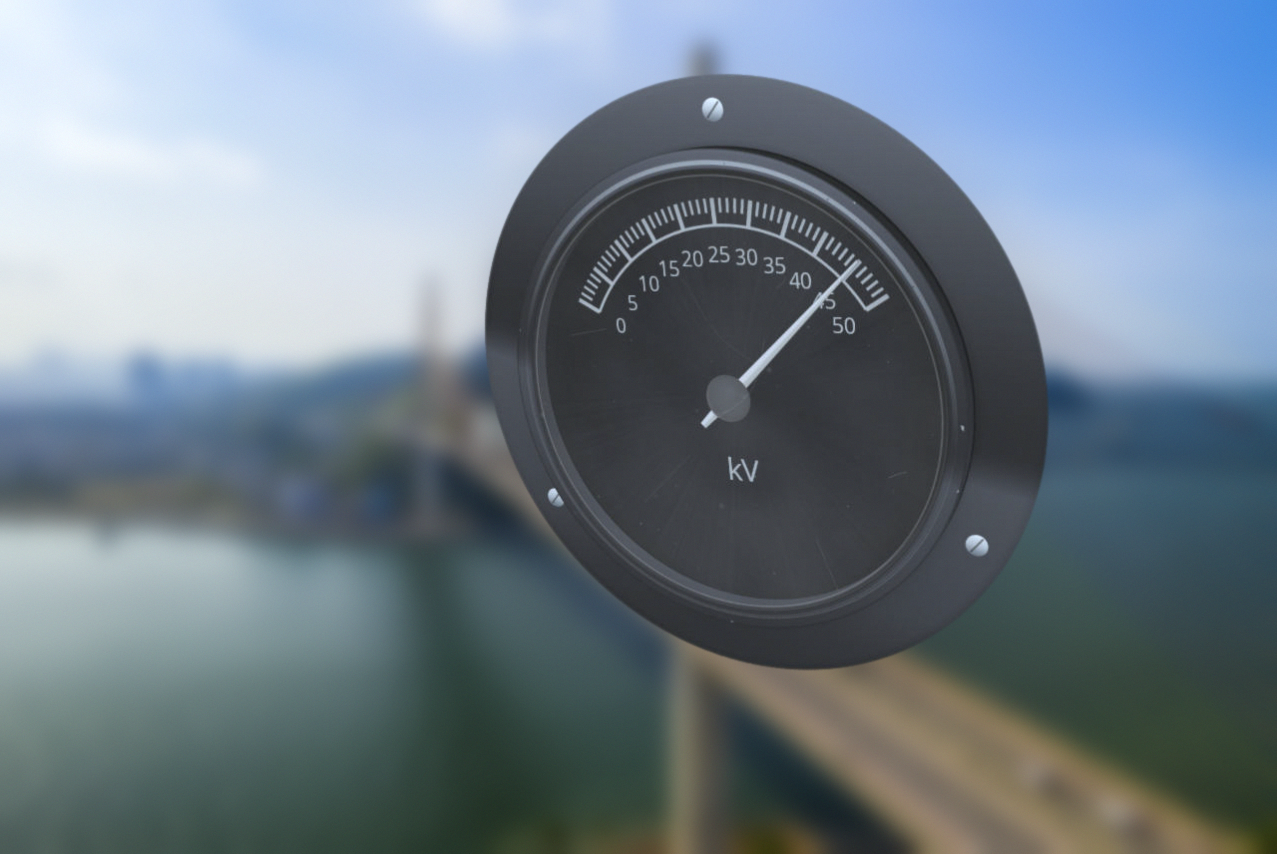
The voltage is value=45 unit=kV
